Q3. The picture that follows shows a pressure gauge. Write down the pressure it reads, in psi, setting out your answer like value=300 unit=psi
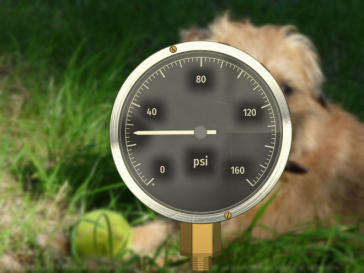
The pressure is value=26 unit=psi
